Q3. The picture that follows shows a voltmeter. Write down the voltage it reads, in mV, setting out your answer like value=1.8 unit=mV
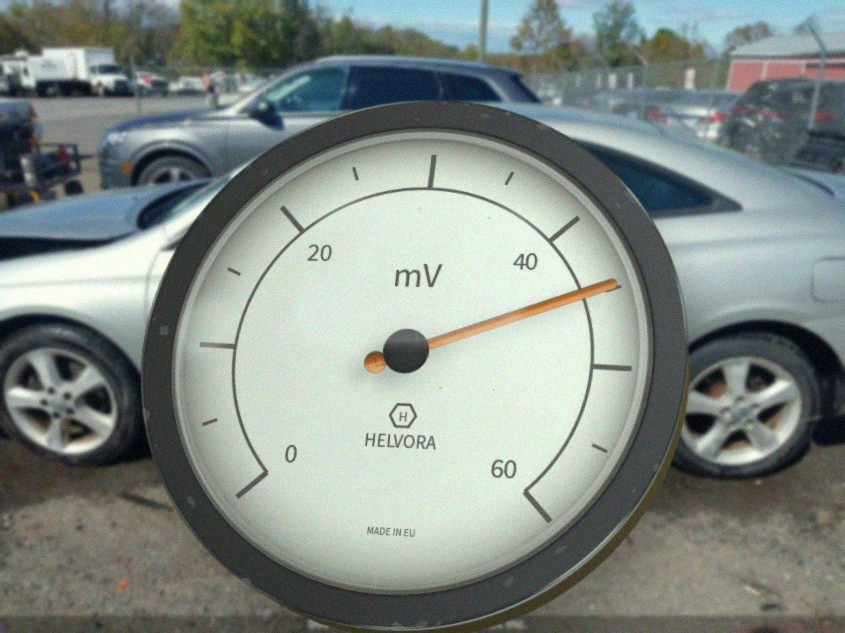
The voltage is value=45 unit=mV
